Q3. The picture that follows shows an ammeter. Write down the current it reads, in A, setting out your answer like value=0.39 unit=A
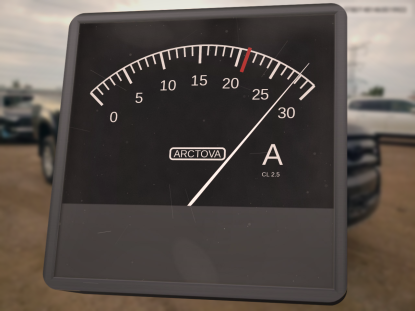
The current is value=28 unit=A
